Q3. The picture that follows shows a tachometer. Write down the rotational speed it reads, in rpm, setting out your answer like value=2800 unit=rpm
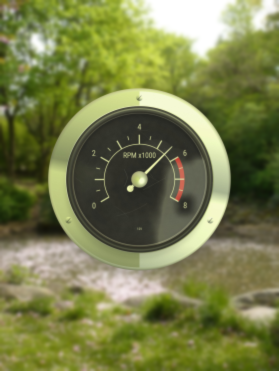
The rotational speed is value=5500 unit=rpm
